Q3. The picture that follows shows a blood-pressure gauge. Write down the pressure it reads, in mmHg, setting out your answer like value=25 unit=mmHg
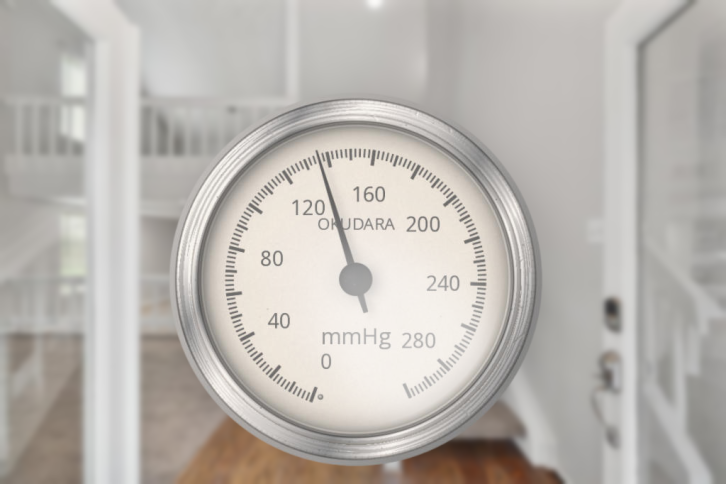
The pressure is value=136 unit=mmHg
